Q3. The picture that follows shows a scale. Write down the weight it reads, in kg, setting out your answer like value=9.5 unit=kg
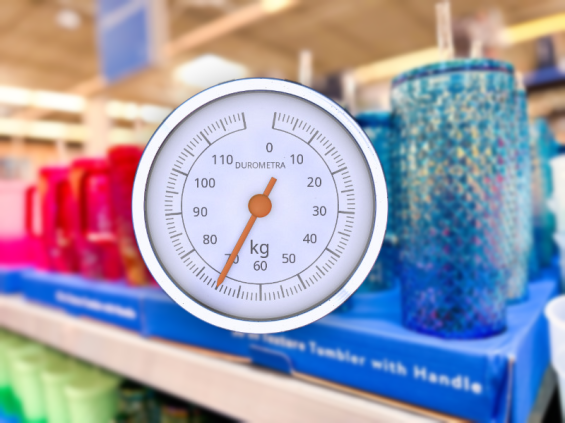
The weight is value=70 unit=kg
